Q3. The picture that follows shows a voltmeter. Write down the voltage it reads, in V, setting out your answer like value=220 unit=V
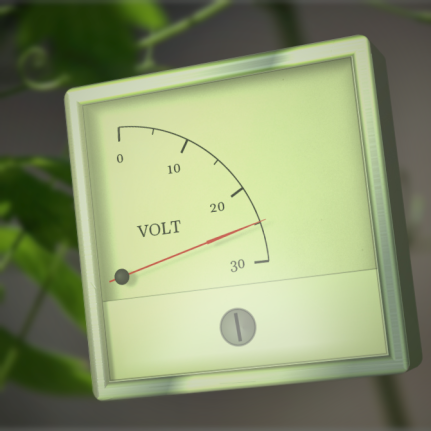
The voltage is value=25 unit=V
